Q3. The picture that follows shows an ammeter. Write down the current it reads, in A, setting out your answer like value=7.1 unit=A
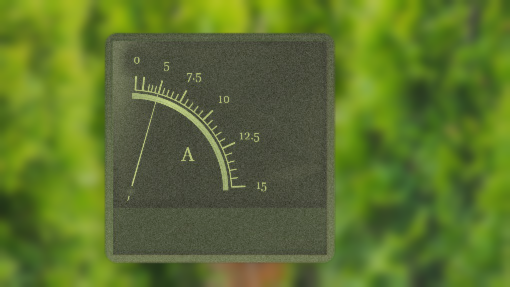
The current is value=5 unit=A
